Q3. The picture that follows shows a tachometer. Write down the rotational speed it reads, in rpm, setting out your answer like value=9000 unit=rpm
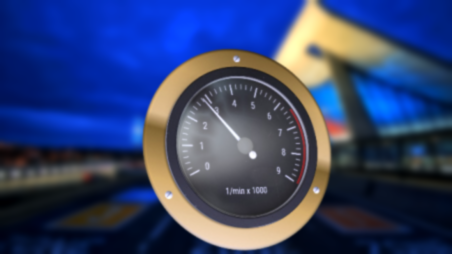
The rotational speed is value=2800 unit=rpm
